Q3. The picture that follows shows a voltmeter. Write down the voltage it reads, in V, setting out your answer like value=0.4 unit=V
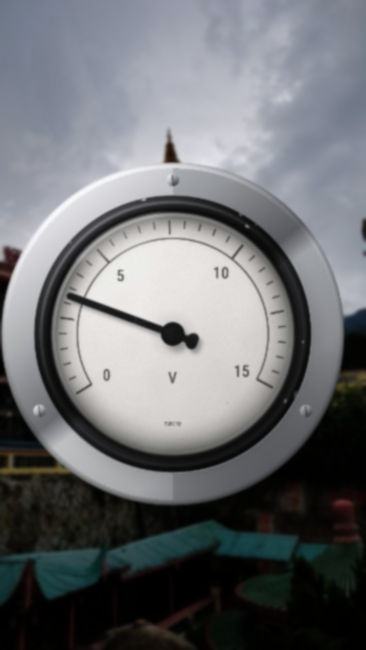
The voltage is value=3.25 unit=V
